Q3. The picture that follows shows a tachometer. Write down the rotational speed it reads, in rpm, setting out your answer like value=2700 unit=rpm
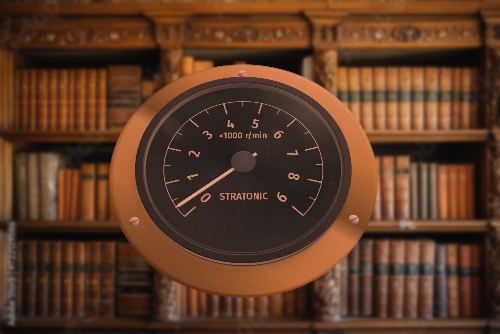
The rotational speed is value=250 unit=rpm
